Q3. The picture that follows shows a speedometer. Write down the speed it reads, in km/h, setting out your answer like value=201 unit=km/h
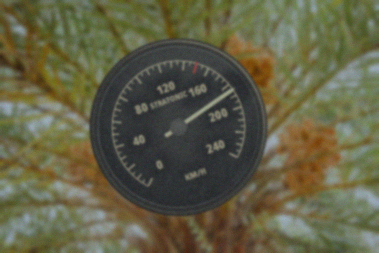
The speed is value=185 unit=km/h
